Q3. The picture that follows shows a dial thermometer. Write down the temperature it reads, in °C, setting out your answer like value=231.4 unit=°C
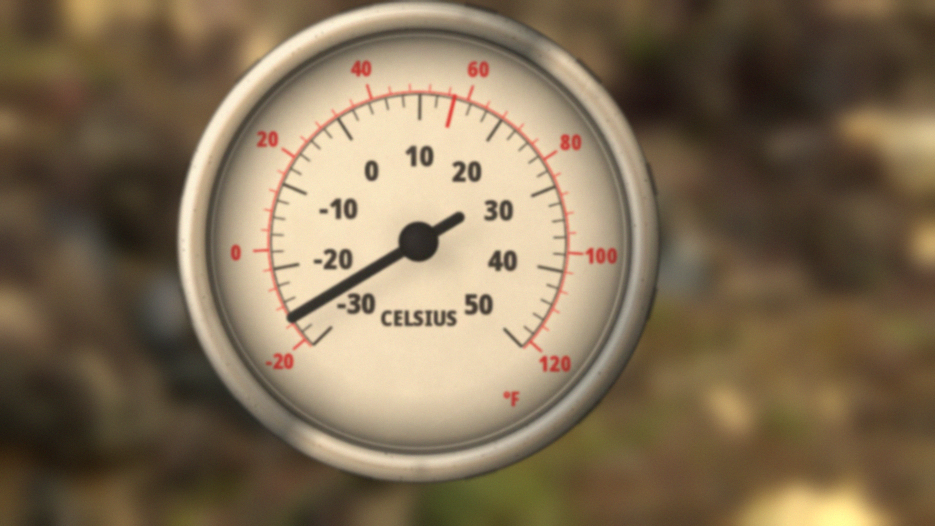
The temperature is value=-26 unit=°C
